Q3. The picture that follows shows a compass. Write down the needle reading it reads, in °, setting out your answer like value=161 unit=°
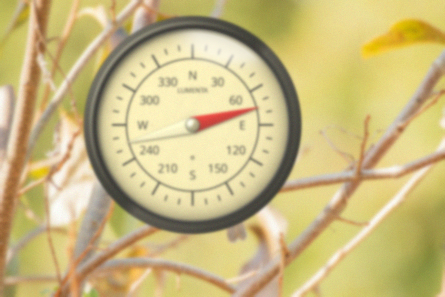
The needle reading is value=75 unit=°
